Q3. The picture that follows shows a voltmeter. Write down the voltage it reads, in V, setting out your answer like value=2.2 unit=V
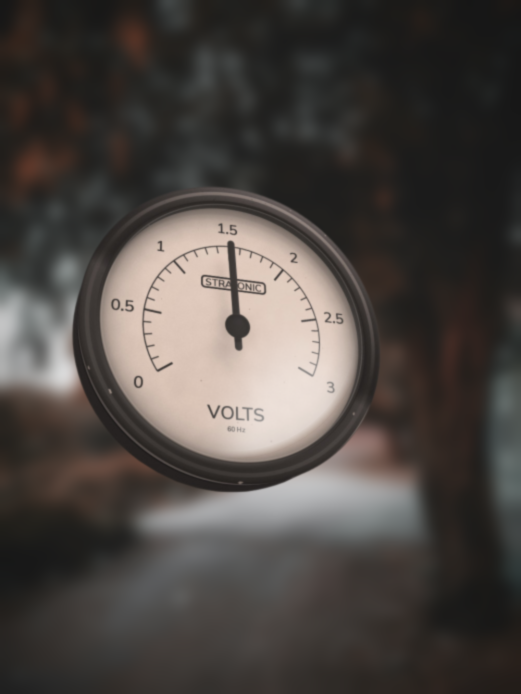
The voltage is value=1.5 unit=V
